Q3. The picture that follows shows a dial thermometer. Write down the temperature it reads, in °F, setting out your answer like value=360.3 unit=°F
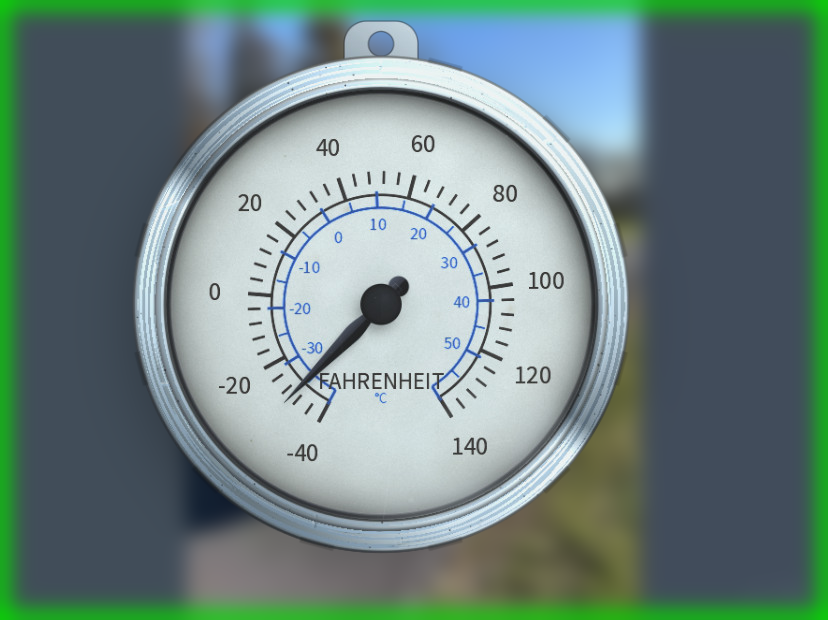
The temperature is value=-30 unit=°F
